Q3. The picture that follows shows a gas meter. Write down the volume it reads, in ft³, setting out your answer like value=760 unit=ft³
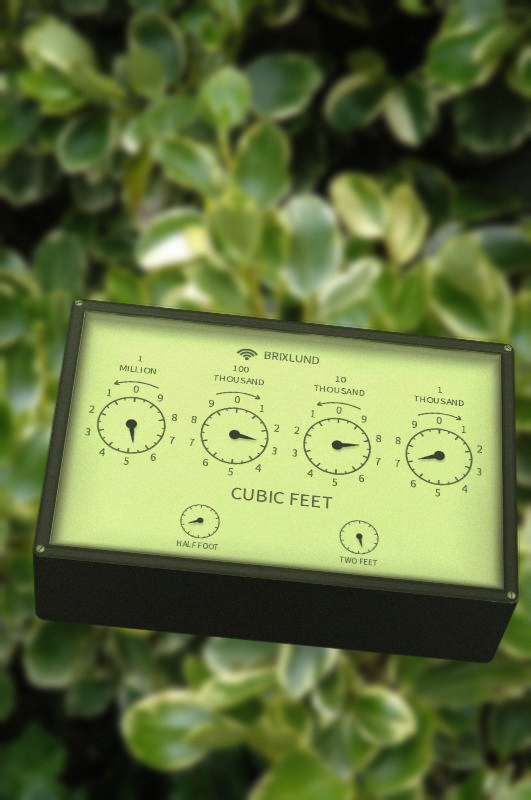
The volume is value=527700 unit=ft³
